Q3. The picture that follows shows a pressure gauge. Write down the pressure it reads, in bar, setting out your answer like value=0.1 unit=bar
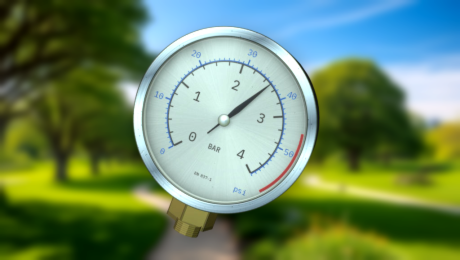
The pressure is value=2.5 unit=bar
